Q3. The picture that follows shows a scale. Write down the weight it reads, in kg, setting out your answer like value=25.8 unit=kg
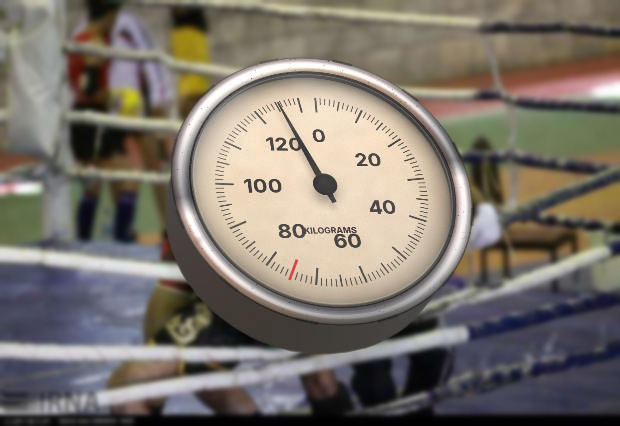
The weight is value=125 unit=kg
